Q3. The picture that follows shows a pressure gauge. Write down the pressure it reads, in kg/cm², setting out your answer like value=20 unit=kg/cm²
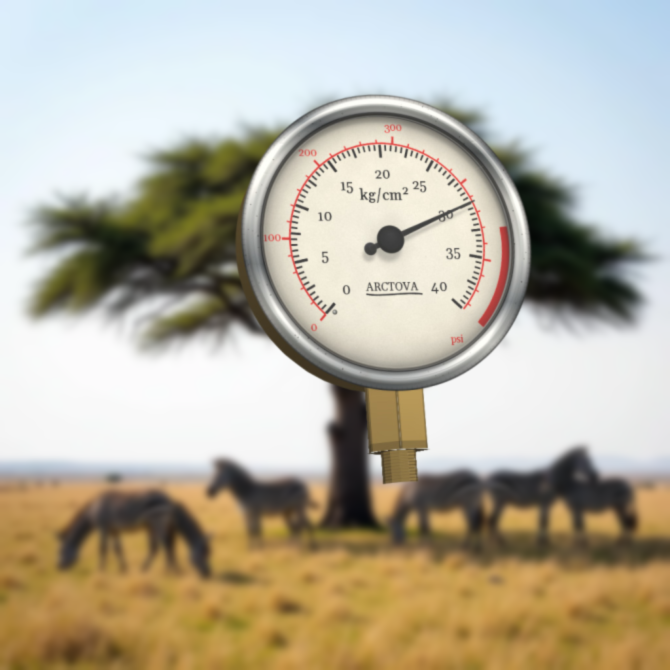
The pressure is value=30 unit=kg/cm²
